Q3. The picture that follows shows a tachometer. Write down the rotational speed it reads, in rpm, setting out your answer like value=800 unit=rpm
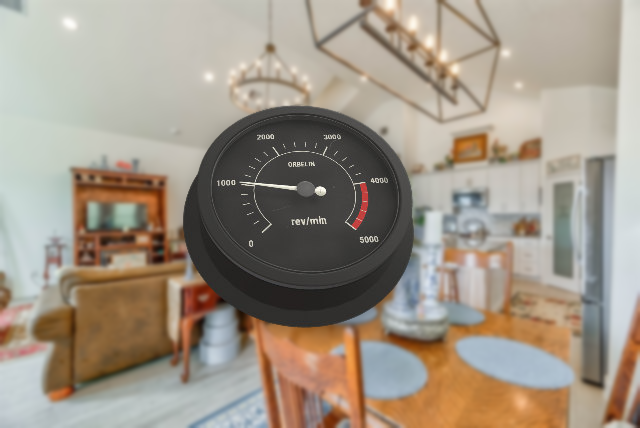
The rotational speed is value=1000 unit=rpm
